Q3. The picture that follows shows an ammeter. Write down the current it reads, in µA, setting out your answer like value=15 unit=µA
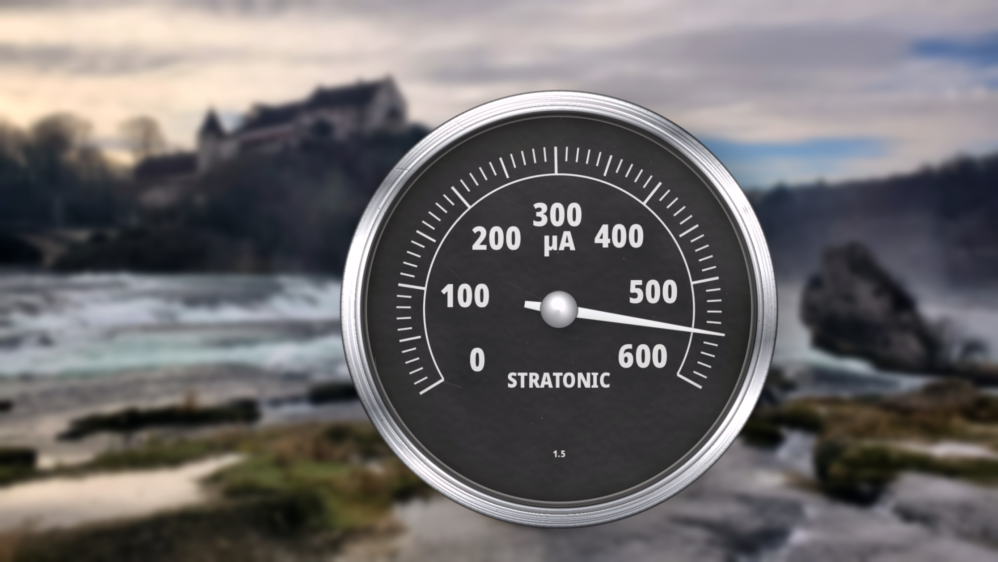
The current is value=550 unit=µA
